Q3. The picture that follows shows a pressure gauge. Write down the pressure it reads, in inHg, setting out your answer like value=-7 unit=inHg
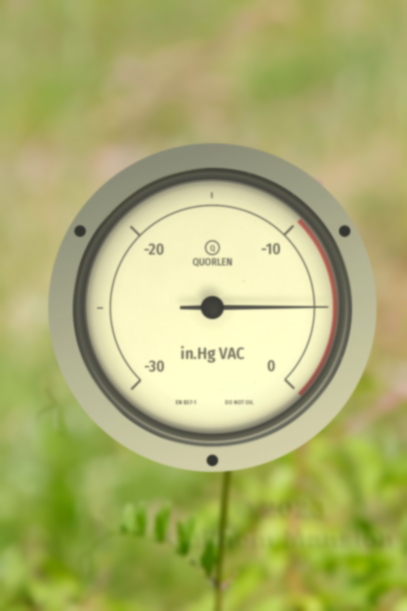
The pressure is value=-5 unit=inHg
